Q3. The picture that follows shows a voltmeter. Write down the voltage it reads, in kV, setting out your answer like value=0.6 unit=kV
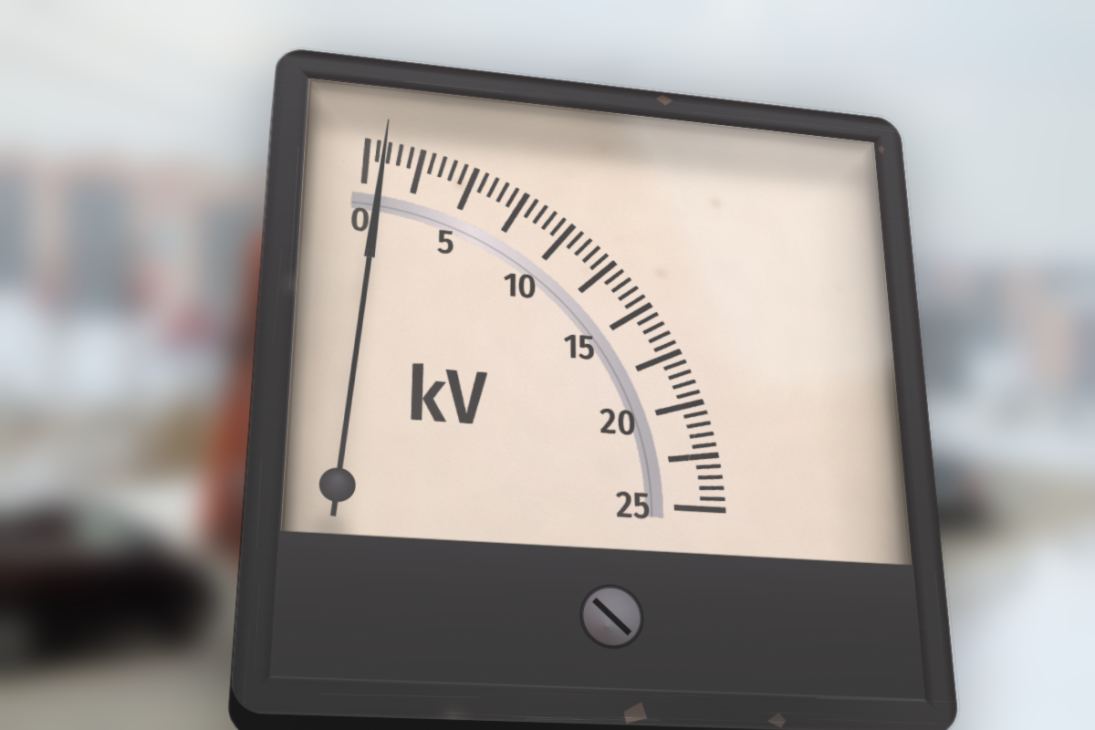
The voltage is value=0.75 unit=kV
